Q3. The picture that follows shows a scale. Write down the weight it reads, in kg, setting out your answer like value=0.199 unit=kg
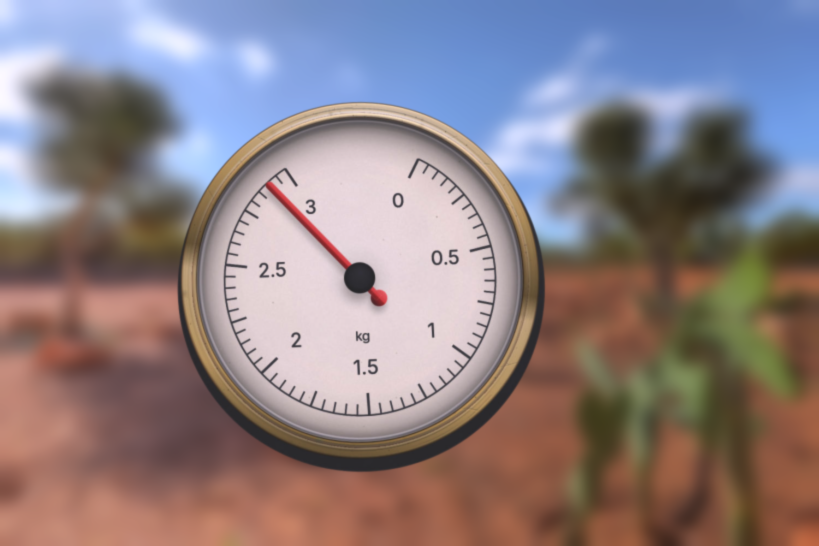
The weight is value=2.9 unit=kg
